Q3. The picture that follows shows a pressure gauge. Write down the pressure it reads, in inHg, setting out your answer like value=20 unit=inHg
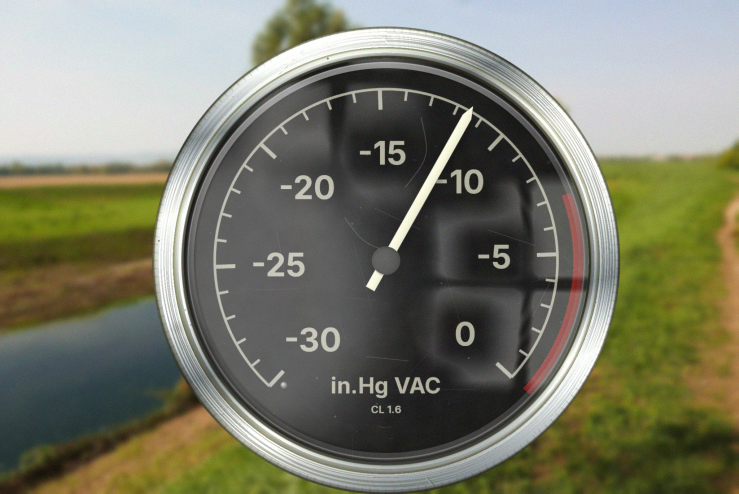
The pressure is value=-11.5 unit=inHg
